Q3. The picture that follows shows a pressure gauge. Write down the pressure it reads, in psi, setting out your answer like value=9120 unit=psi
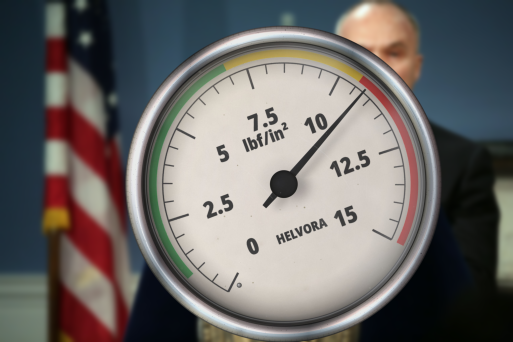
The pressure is value=10.75 unit=psi
